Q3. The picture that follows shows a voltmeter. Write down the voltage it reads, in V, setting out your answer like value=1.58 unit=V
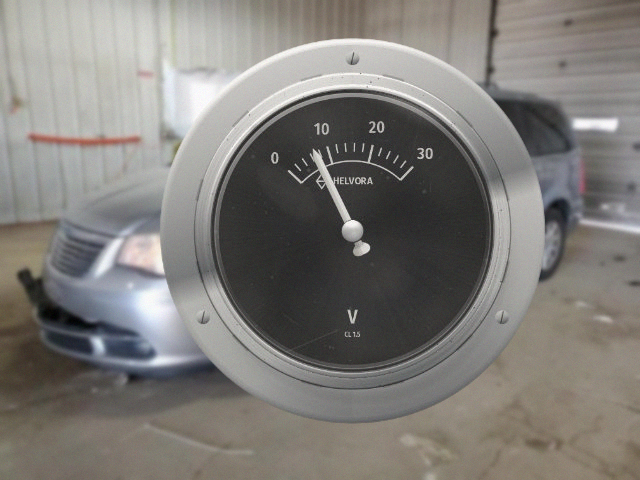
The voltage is value=7 unit=V
